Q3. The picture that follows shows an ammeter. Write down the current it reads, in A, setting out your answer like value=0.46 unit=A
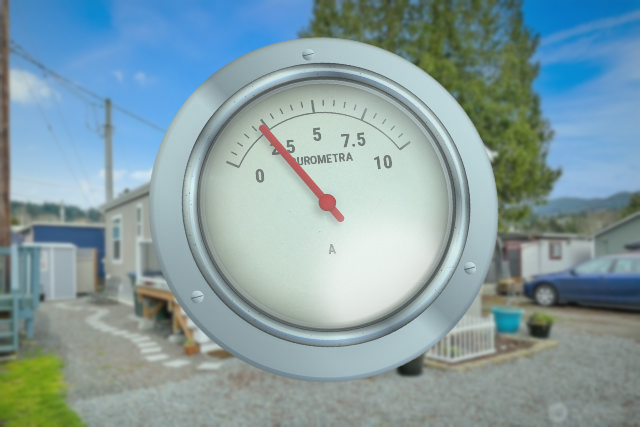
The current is value=2.25 unit=A
